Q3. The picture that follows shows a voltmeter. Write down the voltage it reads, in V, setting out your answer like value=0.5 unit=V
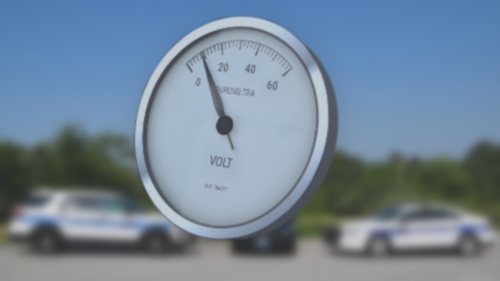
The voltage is value=10 unit=V
